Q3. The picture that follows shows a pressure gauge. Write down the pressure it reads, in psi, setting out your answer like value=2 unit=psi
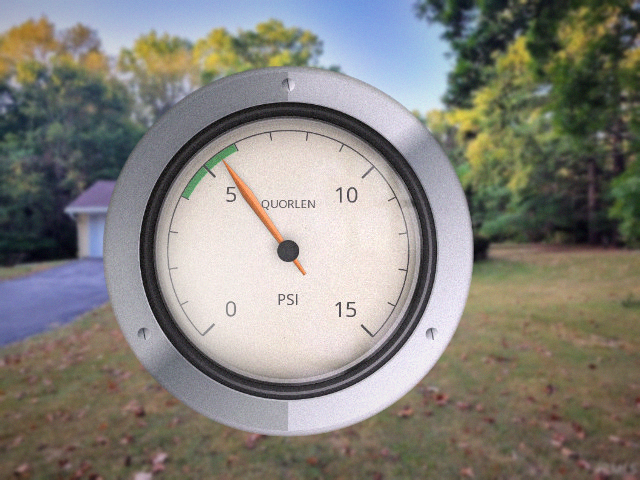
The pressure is value=5.5 unit=psi
